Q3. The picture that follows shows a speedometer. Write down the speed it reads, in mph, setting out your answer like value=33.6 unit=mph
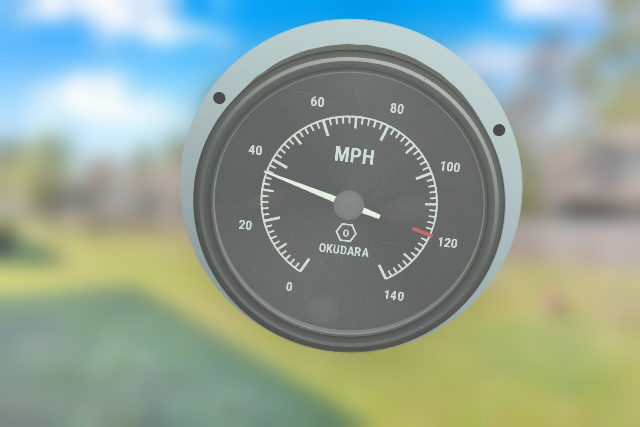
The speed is value=36 unit=mph
